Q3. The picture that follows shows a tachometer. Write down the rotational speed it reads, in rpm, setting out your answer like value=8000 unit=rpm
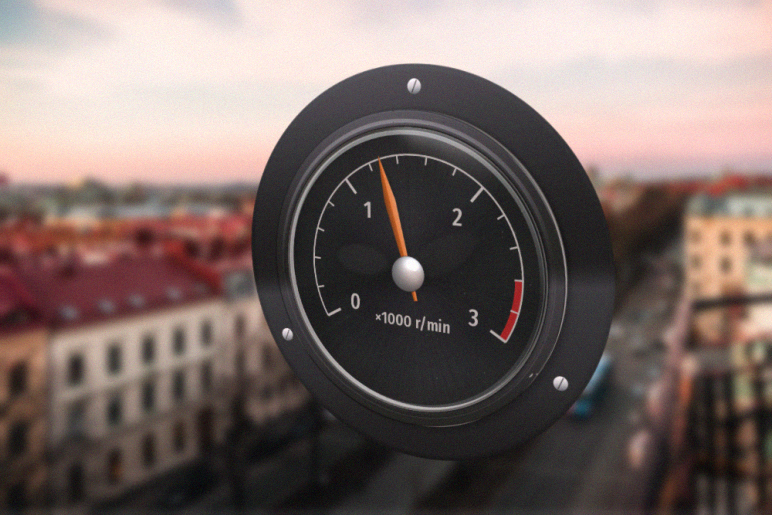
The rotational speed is value=1300 unit=rpm
